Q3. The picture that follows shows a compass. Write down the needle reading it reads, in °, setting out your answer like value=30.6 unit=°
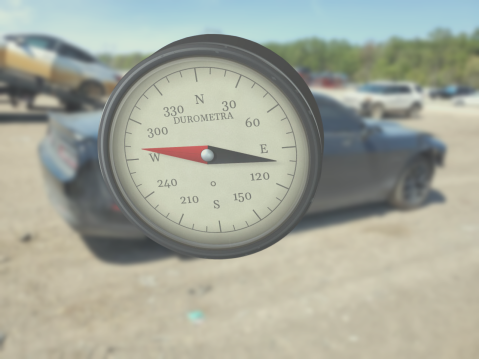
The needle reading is value=280 unit=°
